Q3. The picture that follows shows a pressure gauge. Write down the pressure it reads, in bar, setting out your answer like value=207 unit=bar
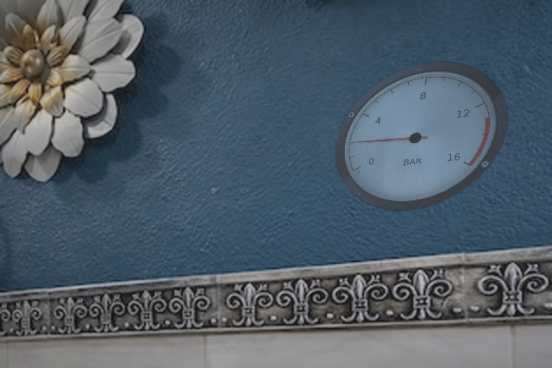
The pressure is value=2 unit=bar
